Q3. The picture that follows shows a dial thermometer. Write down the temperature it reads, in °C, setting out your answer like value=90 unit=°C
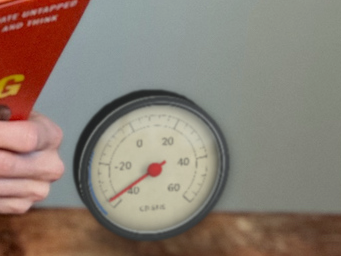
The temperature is value=-36 unit=°C
